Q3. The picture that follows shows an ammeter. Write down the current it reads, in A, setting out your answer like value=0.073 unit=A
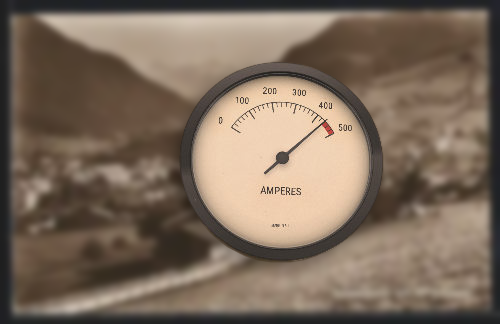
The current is value=440 unit=A
